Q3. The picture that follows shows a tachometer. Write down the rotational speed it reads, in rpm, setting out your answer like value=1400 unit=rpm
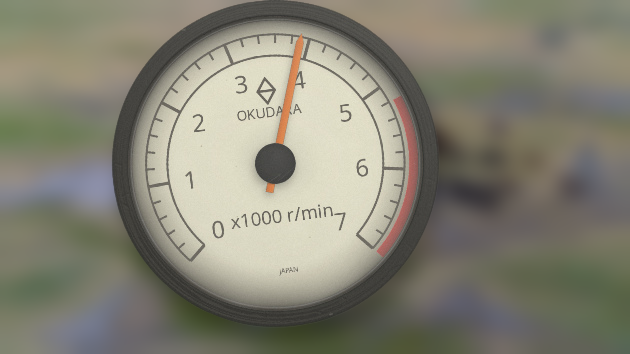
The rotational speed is value=3900 unit=rpm
